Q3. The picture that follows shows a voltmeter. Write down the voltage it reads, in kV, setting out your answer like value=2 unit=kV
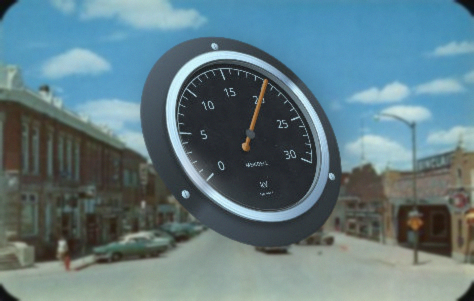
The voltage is value=20 unit=kV
